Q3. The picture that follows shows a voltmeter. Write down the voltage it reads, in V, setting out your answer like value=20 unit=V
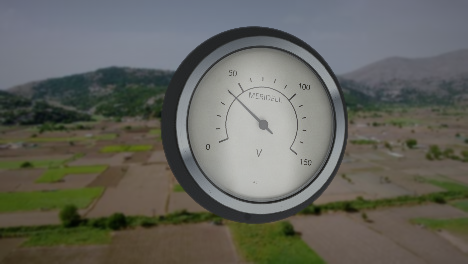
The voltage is value=40 unit=V
